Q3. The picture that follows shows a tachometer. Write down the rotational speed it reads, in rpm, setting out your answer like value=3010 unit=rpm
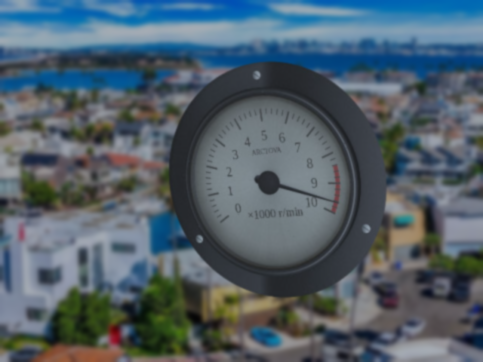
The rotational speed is value=9600 unit=rpm
